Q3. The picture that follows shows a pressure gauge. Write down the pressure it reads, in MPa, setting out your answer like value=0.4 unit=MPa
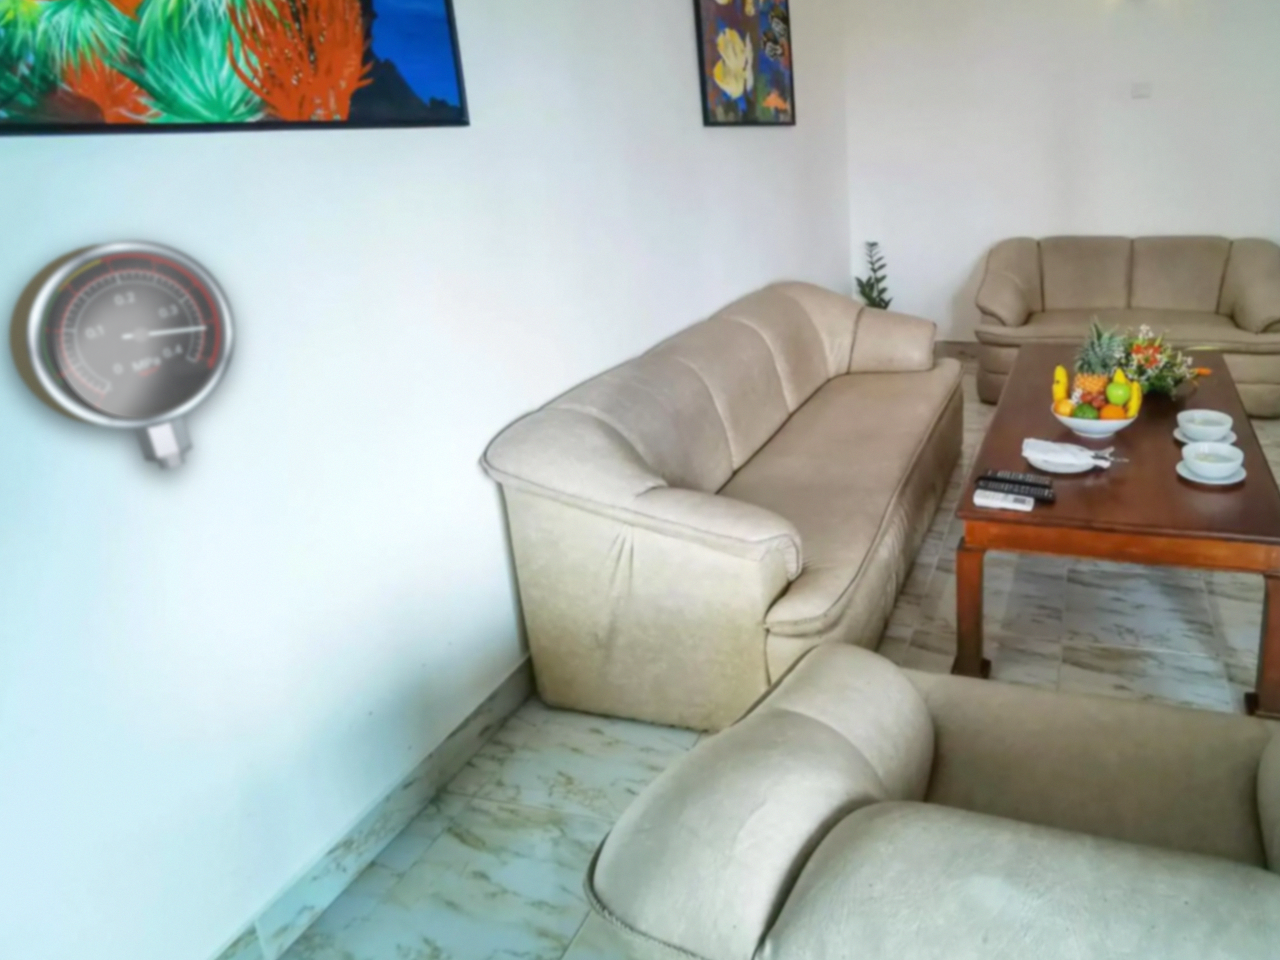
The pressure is value=0.35 unit=MPa
